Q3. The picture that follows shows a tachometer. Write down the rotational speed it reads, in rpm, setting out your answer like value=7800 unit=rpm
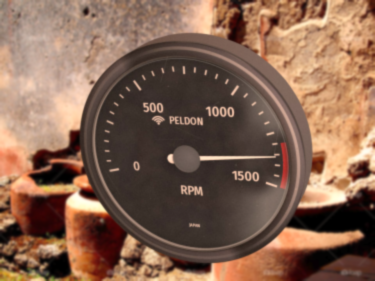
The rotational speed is value=1350 unit=rpm
